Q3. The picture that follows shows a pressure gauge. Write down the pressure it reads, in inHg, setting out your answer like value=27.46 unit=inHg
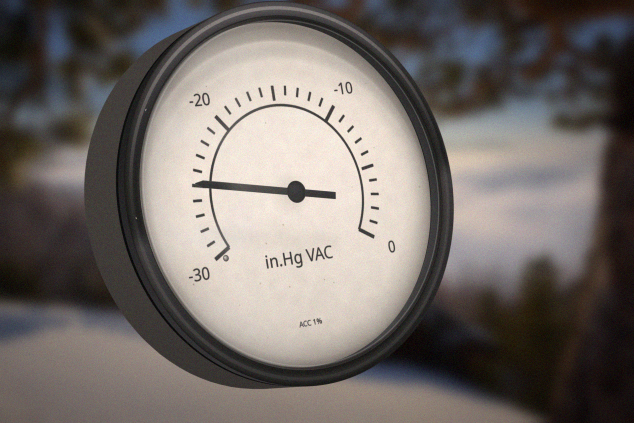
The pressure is value=-25 unit=inHg
